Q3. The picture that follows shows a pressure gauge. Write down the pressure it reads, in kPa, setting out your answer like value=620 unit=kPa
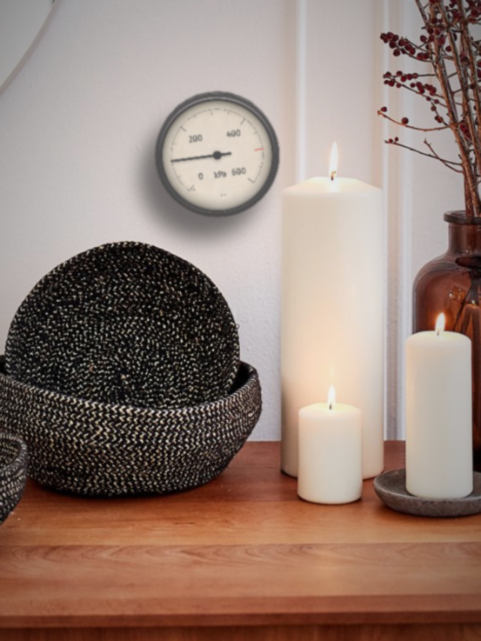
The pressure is value=100 unit=kPa
